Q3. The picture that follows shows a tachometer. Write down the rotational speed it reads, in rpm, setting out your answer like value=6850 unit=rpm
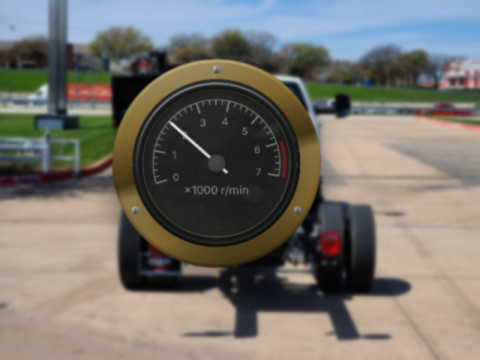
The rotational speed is value=2000 unit=rpm
